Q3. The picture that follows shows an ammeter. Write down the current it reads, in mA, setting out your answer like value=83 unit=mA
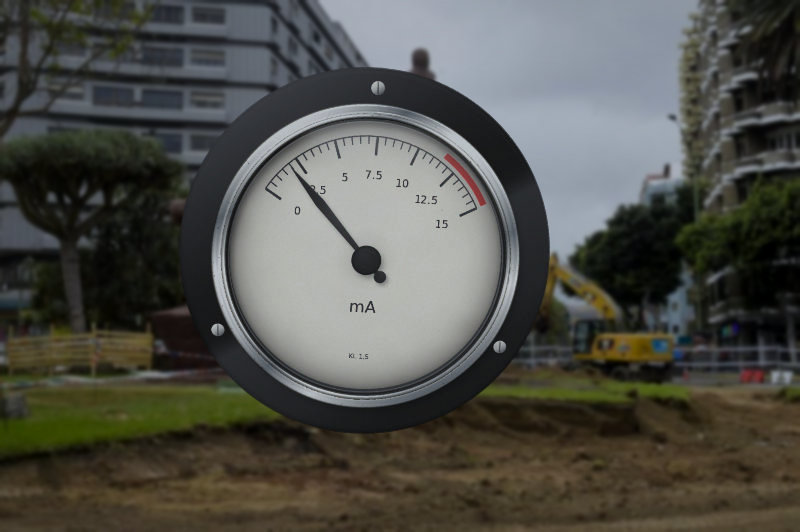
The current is value=2 unit=mA
